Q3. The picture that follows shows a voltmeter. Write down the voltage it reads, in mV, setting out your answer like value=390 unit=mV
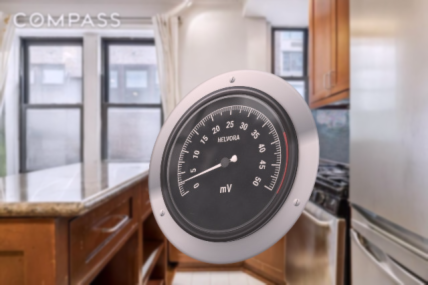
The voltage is value=2.5 unit=mV
